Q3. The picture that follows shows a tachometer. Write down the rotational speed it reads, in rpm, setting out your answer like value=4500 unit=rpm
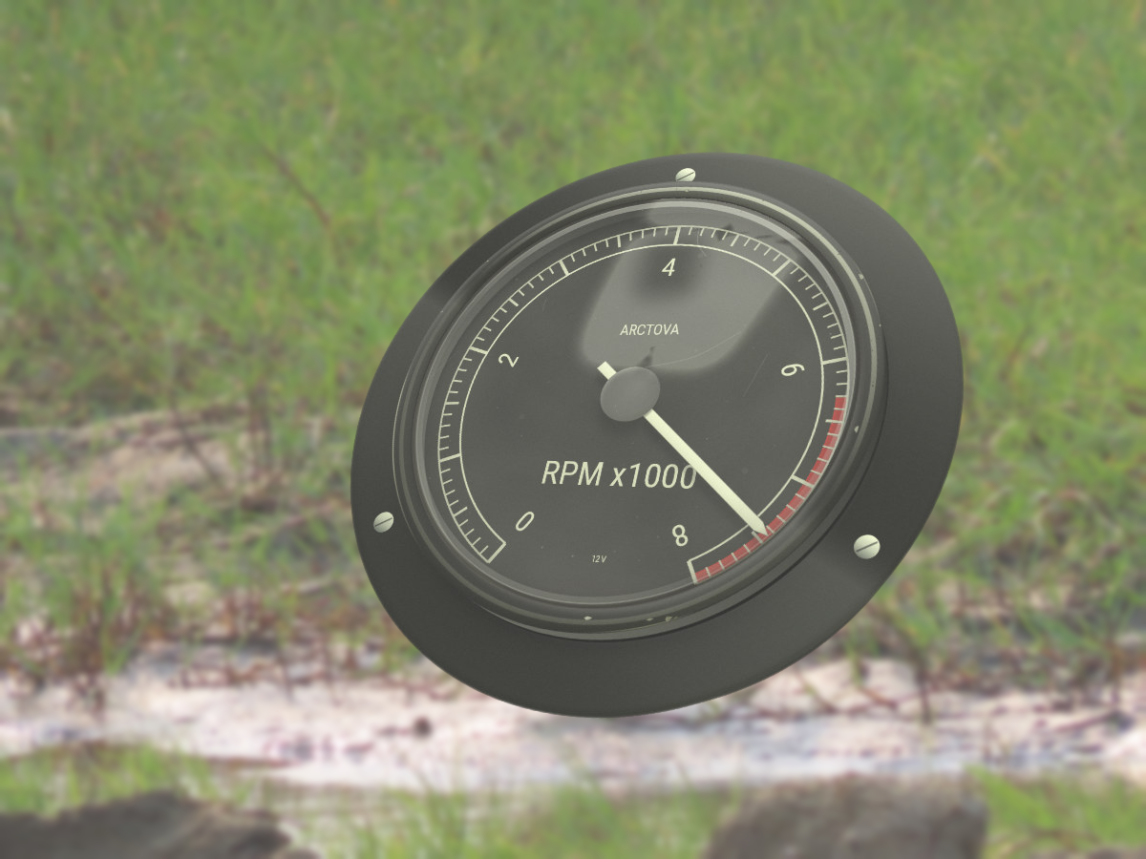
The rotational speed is value=7450 unit=rpm
